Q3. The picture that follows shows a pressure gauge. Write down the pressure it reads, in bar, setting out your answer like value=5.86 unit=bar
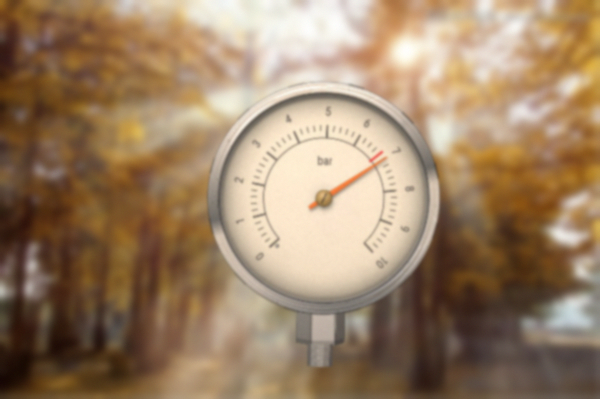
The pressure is value=7 unit=bar
